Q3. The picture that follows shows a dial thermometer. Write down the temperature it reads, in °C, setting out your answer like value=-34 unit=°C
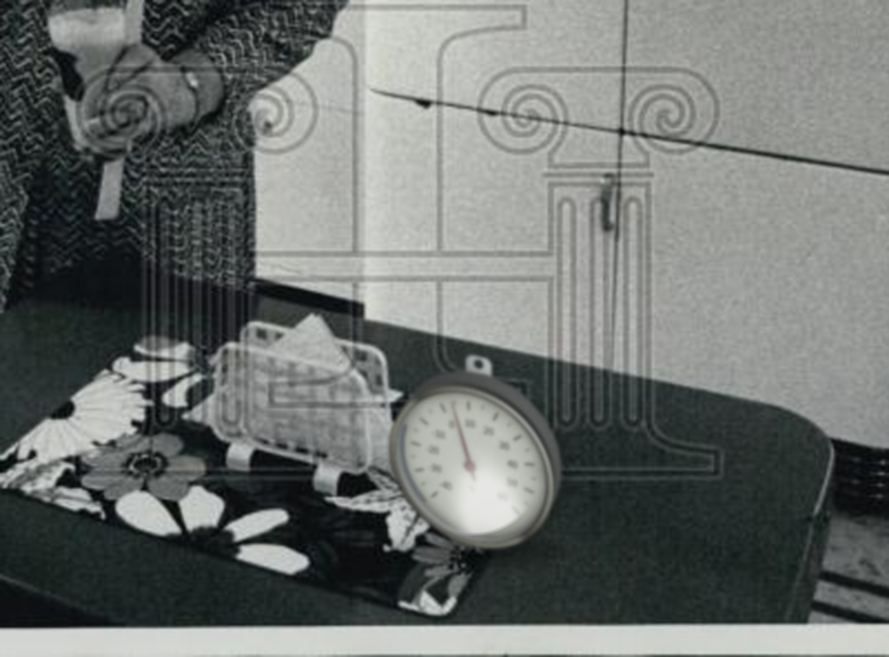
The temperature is value=5 unit=°C
